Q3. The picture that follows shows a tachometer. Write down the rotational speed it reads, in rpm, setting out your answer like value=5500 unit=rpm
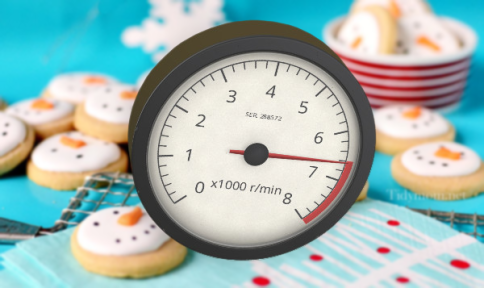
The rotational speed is value=6600 unit=rpm
